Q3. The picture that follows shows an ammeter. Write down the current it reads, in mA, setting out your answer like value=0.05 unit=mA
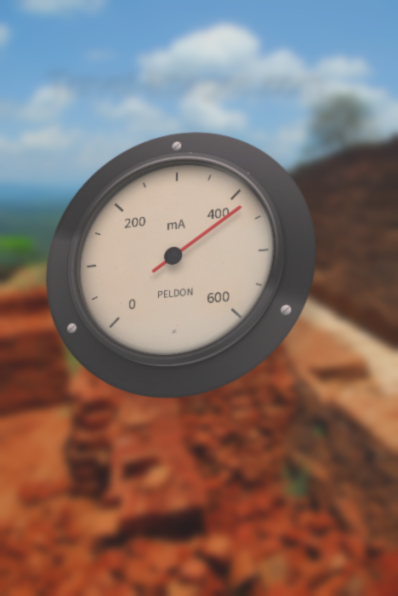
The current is value=425 unit=mA
